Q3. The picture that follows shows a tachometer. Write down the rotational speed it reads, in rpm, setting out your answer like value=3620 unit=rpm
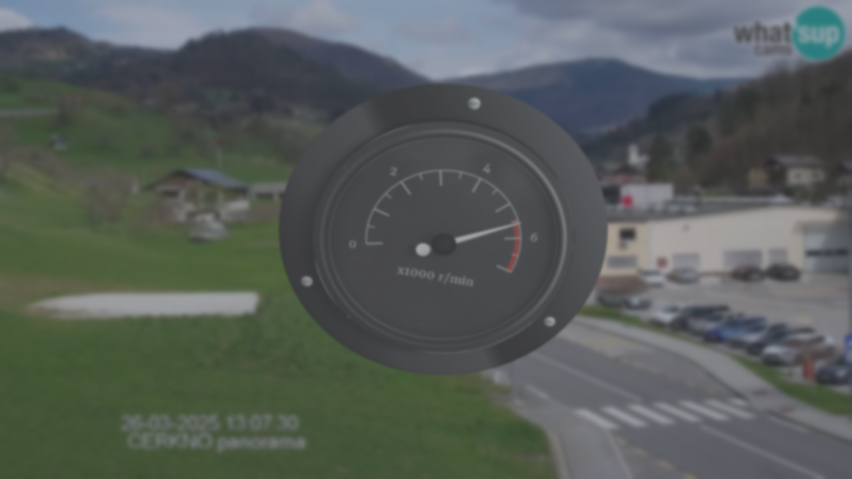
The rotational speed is value=5500 unit=rpm
